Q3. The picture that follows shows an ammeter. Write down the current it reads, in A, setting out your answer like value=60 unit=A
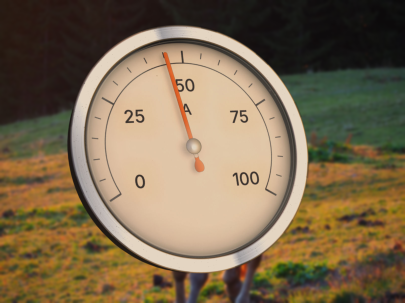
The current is value=45 unit=A
